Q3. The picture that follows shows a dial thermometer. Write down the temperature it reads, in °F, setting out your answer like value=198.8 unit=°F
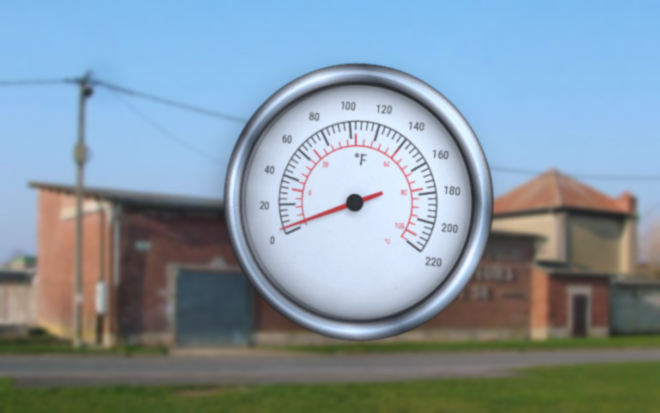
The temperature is value=4 unit=°F
